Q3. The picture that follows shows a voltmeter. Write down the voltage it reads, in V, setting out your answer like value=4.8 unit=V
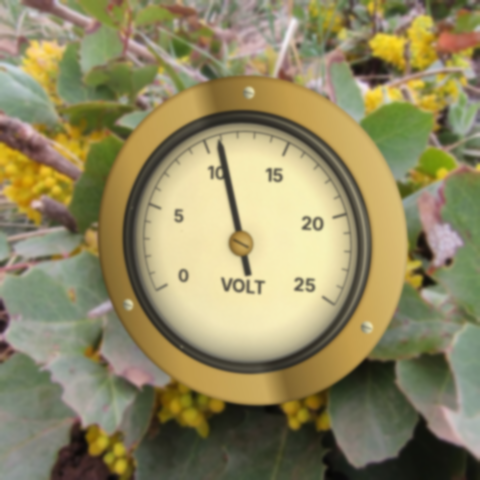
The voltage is value=11 unit=V
